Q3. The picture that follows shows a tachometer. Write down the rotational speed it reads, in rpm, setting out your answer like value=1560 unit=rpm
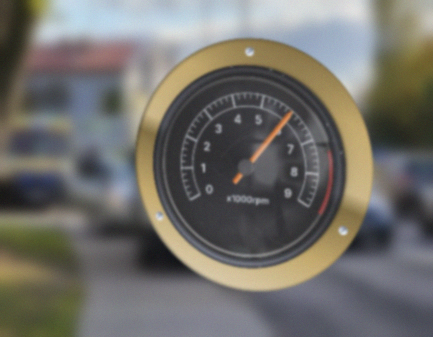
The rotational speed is value=6000 unit=rpm
